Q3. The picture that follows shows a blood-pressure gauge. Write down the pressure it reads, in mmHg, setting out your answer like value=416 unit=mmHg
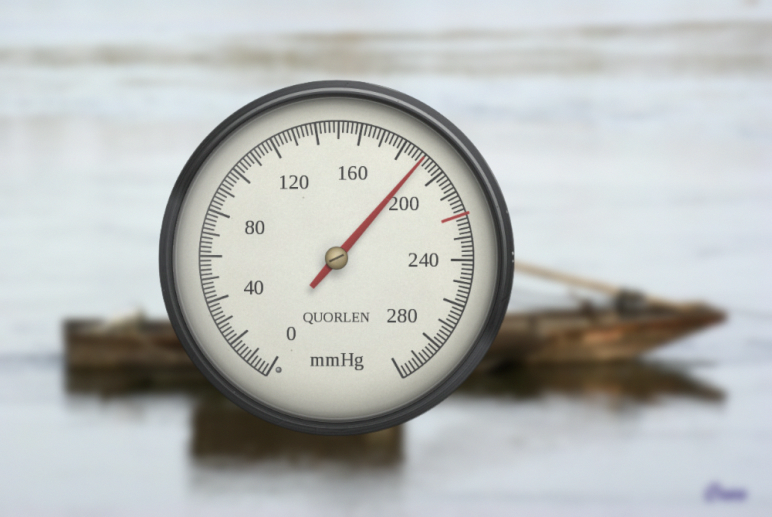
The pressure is value=190 unit=mmHg
